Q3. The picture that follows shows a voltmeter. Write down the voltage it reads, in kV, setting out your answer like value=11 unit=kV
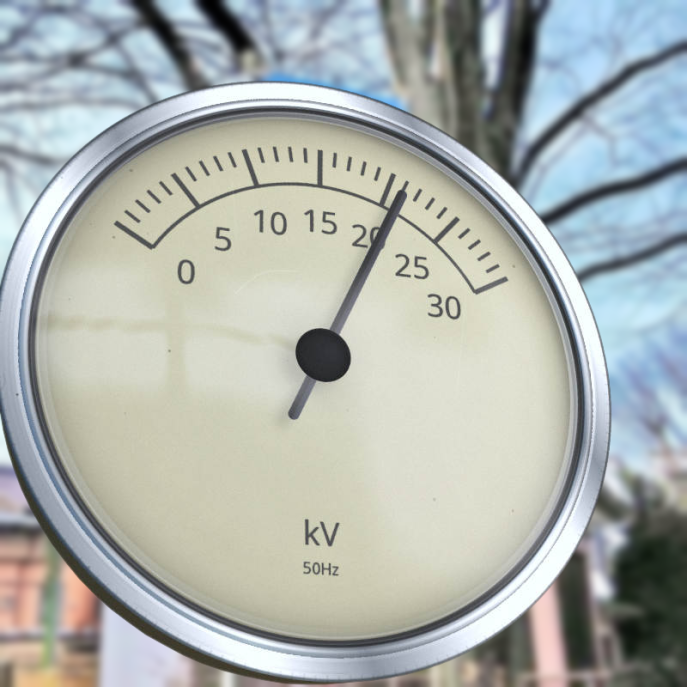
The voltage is value=21 unit=kV
